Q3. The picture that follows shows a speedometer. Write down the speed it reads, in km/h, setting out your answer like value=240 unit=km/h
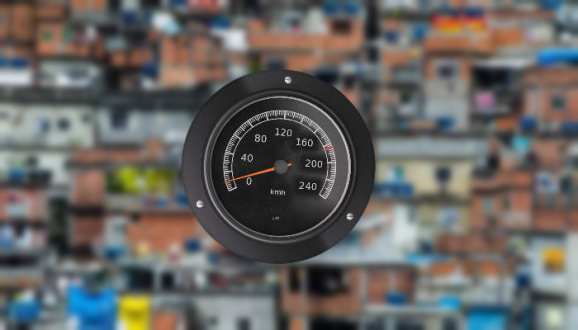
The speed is value=10 unit=km/h
